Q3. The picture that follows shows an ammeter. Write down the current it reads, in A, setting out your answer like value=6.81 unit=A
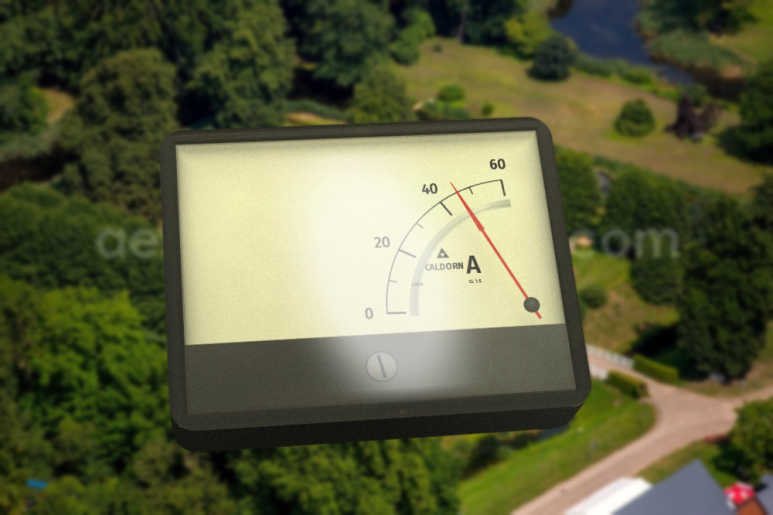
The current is value=45 unit=A
